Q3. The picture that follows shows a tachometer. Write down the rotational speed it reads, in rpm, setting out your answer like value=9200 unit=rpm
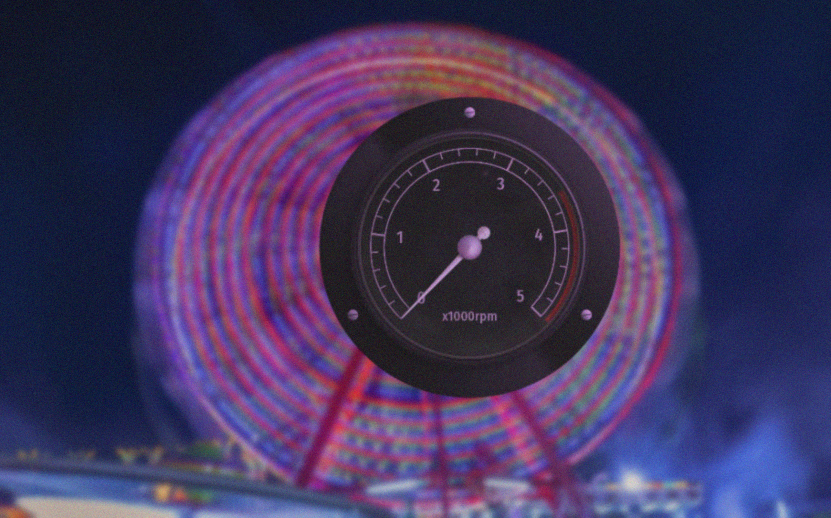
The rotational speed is value=0 unit=rpm
